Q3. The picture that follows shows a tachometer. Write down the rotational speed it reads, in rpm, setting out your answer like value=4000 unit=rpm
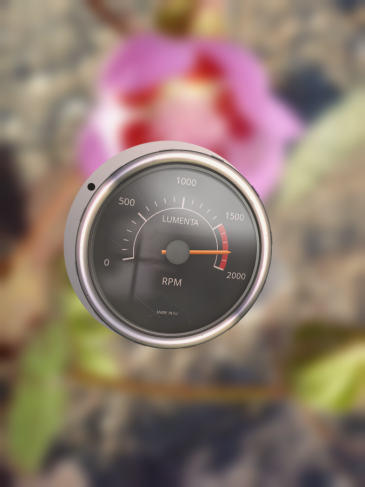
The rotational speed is value=1800 unit=rpm
